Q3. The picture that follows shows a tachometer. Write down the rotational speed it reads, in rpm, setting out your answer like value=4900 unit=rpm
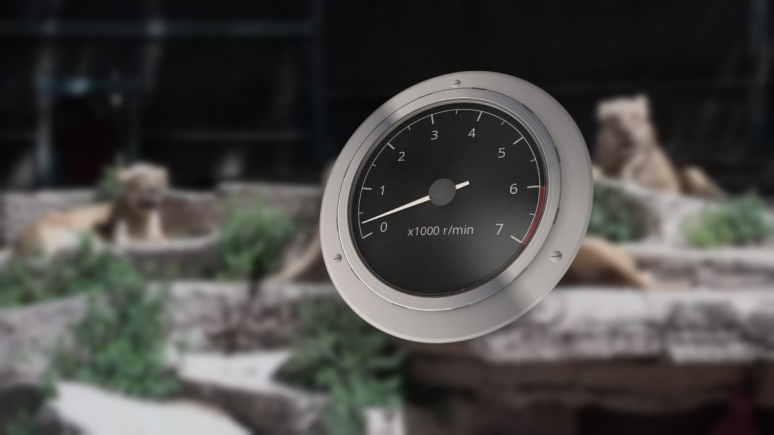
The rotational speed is value=250 unit=rpm
